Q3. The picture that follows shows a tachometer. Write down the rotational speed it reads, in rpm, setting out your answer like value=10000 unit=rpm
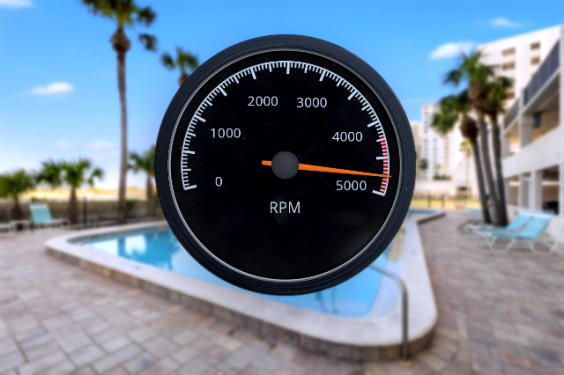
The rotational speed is value=4750 unit=rpm
